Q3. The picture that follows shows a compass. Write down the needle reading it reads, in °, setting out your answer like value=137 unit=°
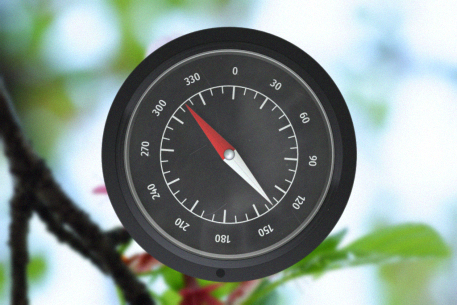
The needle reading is value=315 unit=°
